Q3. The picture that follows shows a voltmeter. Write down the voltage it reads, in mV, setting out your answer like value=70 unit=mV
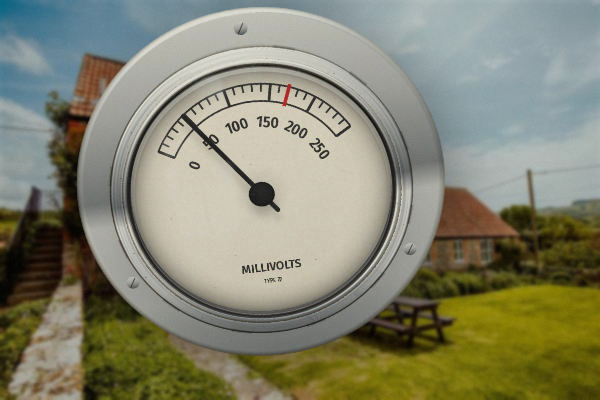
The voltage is value=50 unit=mV
